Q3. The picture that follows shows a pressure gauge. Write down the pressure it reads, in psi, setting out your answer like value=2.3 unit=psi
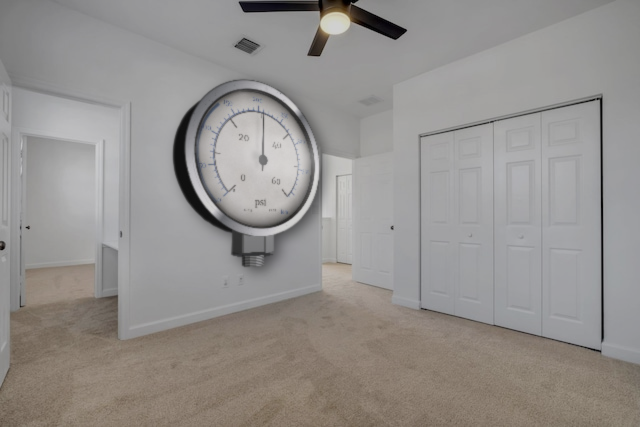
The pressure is value=30 unit=psi
